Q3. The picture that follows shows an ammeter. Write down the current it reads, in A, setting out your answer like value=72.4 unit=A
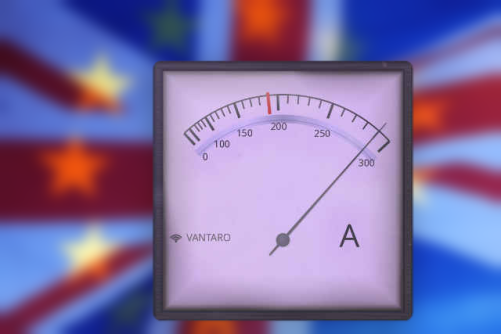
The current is value=290 unit=A
